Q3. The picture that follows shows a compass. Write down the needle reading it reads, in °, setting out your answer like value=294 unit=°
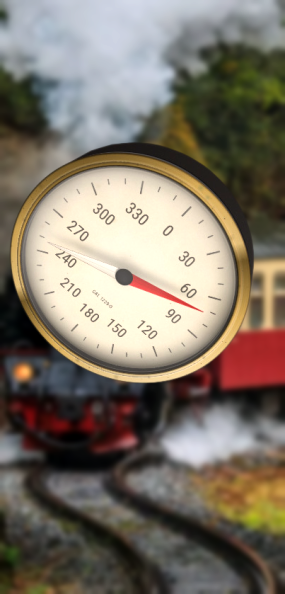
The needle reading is value=70 unit=°
